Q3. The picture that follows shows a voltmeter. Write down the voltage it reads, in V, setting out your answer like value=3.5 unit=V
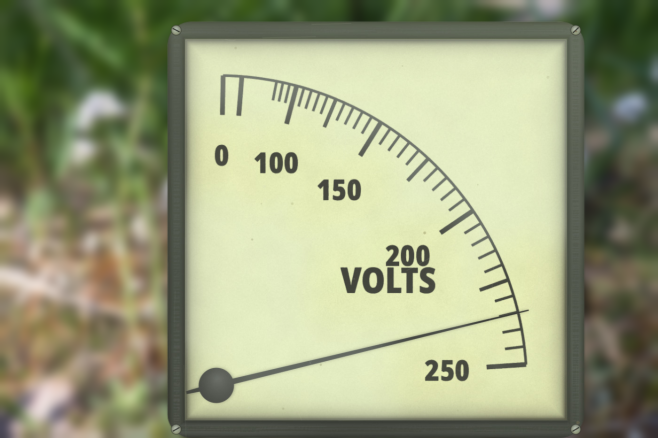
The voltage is value=235 unit=V
